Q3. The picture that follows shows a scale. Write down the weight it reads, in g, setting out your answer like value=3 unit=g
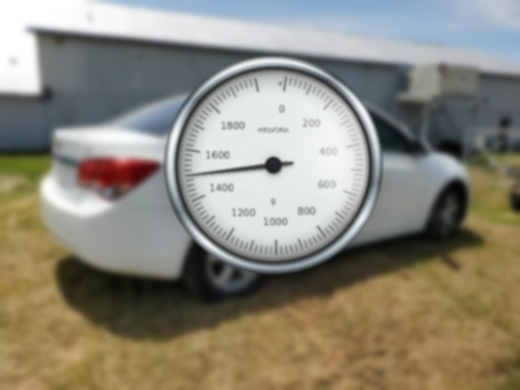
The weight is value=1500 unit=g
